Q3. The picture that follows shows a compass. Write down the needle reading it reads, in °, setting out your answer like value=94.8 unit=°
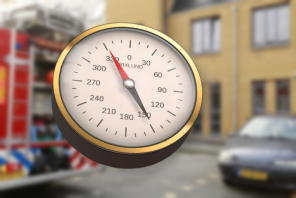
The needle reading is value=330 unit=°
